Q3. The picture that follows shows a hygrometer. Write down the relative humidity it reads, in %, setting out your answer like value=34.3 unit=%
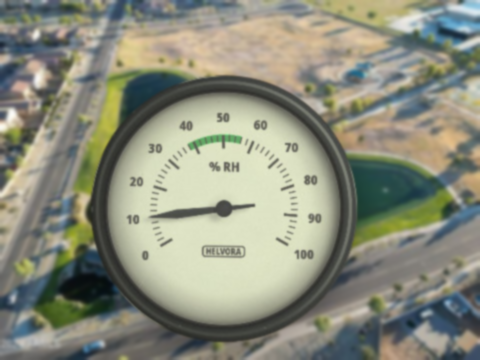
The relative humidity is value=10 unit=%
